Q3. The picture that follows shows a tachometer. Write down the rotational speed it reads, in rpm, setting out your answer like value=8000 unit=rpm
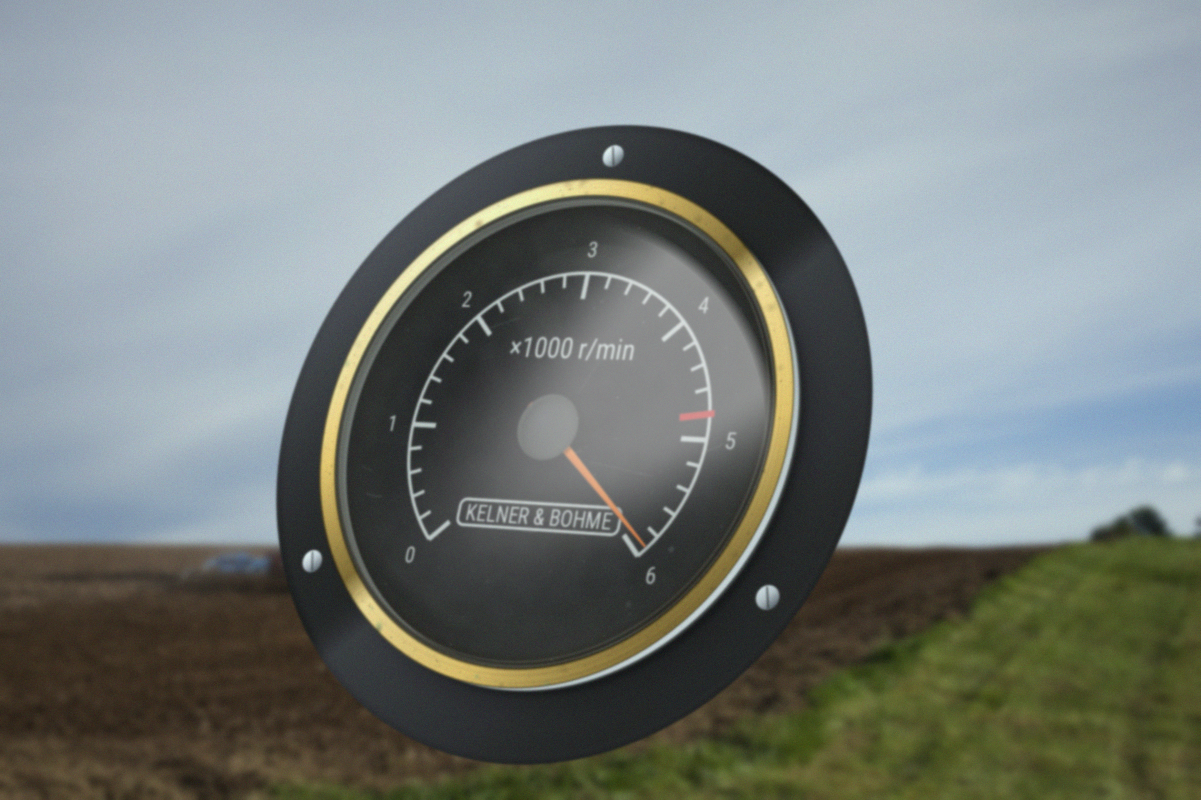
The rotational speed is value=5900 unit=rpm
